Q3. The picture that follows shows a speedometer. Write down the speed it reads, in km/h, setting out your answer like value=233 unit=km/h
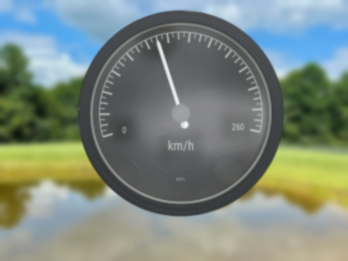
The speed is value=110 unit=km/h
